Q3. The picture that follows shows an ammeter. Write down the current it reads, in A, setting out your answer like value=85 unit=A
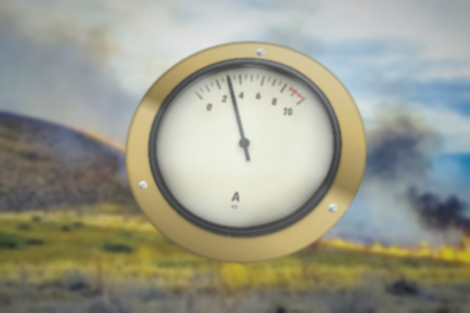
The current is value=3 unit=A
